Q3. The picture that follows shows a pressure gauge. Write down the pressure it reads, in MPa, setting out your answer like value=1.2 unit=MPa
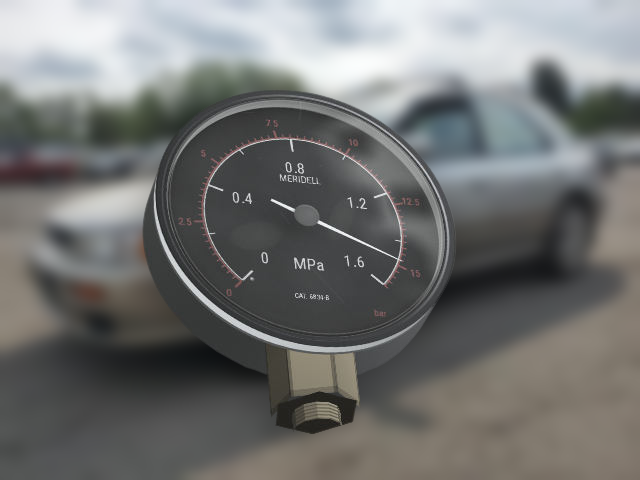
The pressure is value=1.5 unit=MPa
